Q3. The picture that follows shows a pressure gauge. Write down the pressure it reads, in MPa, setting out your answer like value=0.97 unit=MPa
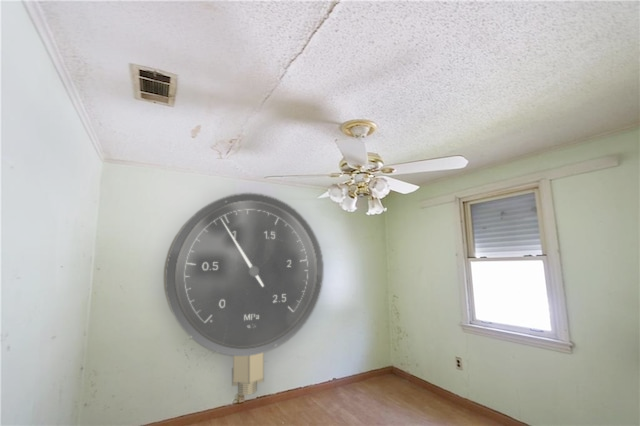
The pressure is value=0.95 unit=MPa
